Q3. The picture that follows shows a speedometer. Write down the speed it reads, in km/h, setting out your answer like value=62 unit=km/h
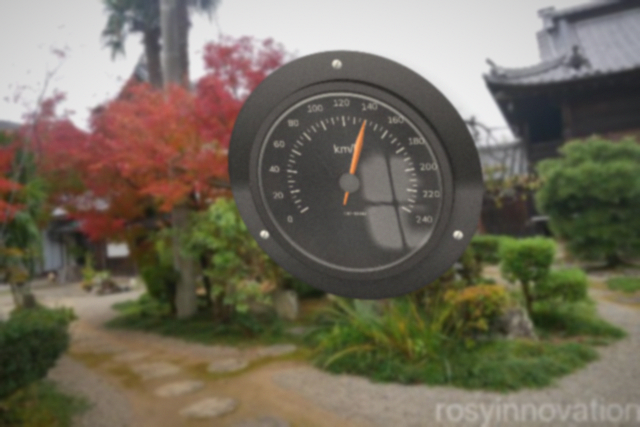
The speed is value=140 unit=km/h
